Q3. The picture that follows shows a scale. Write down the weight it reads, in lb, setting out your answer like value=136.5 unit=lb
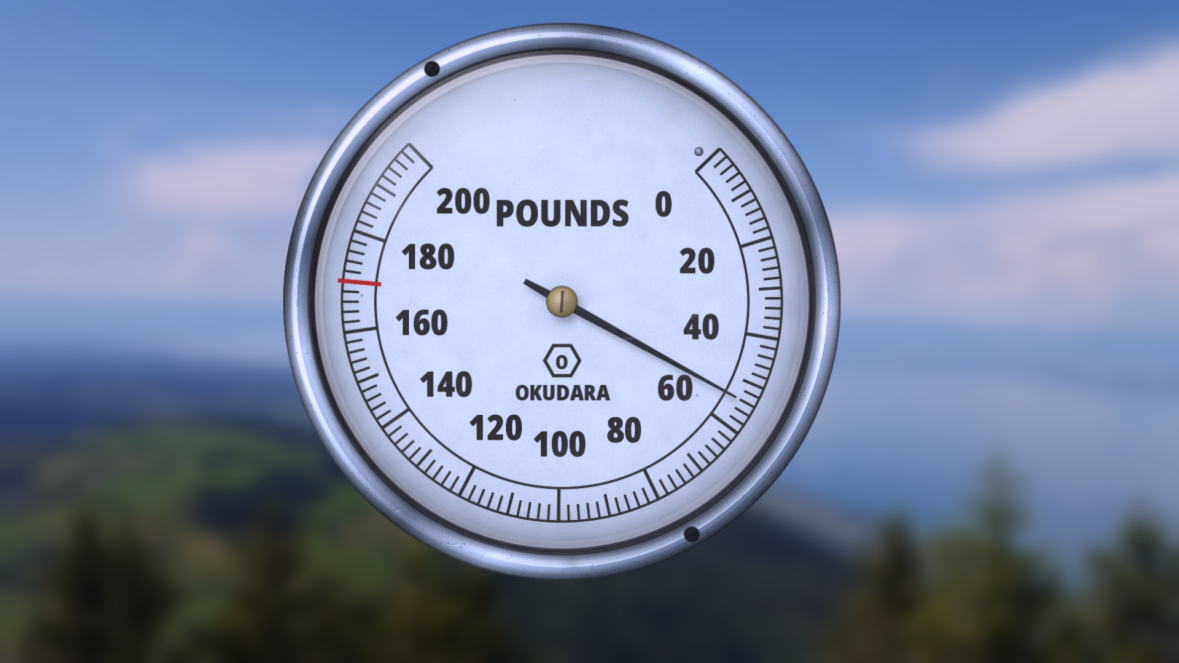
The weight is value=54 unit=lb
